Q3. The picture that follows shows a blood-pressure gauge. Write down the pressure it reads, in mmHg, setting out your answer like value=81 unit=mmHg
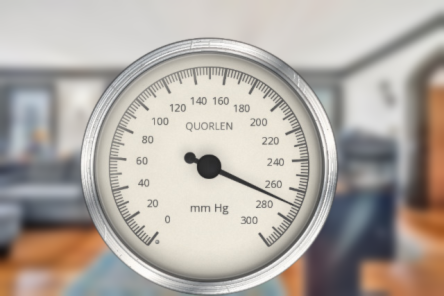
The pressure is value=270 unit=mmHg
